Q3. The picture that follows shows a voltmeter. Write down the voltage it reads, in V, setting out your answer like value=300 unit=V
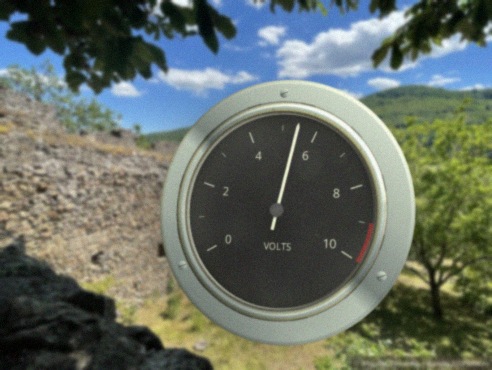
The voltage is value=5.5 unit=V
